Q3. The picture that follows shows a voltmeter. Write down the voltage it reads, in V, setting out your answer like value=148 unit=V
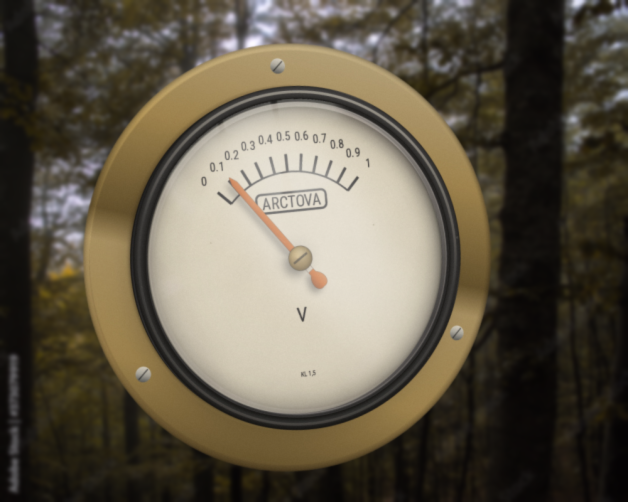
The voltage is value=0.1 unit=V
